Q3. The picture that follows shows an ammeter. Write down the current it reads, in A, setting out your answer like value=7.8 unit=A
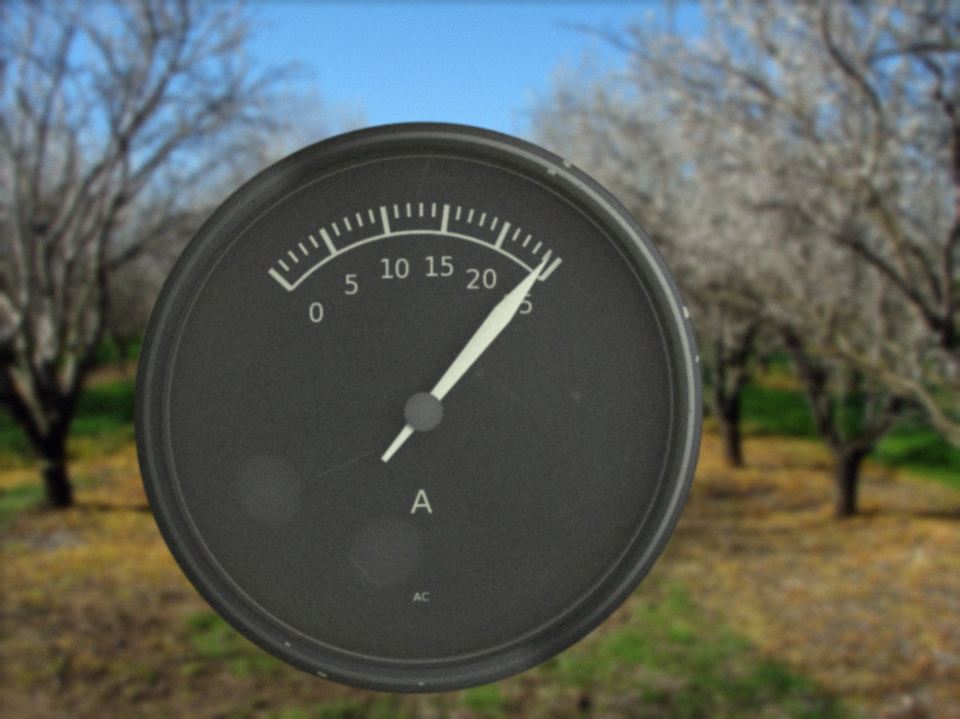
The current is value=24 unit=A
